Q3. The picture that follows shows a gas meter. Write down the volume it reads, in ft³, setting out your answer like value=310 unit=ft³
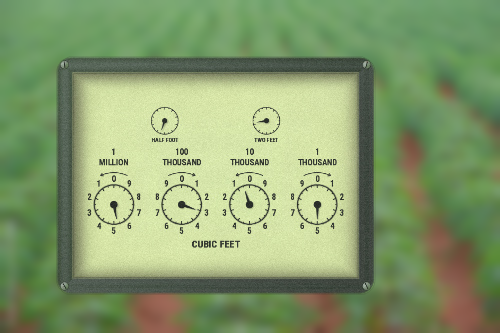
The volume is value=530500 unit=ft³
